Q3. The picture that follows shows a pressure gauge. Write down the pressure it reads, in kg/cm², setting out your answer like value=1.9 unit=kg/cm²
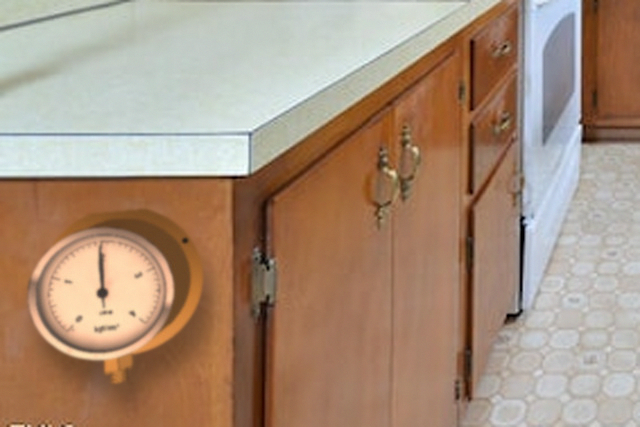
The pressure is value=2 unit=kg/cm²
